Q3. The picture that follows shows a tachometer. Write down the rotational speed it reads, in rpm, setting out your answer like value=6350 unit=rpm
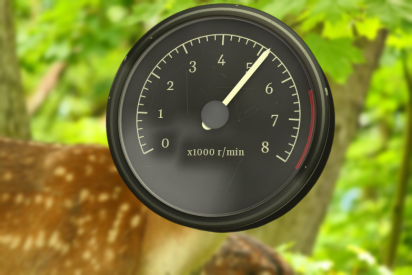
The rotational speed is value=5200 unit=rpm
